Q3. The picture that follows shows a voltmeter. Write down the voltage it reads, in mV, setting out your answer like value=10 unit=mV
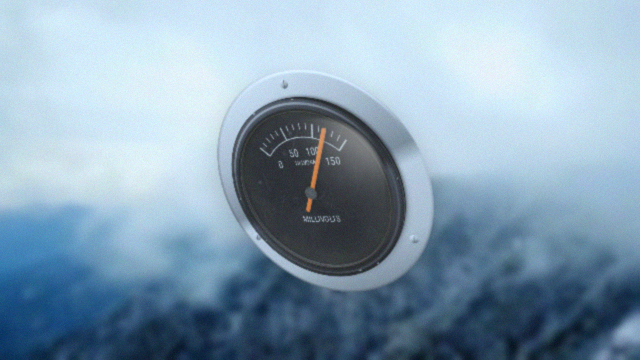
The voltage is value=120 unit=mV
